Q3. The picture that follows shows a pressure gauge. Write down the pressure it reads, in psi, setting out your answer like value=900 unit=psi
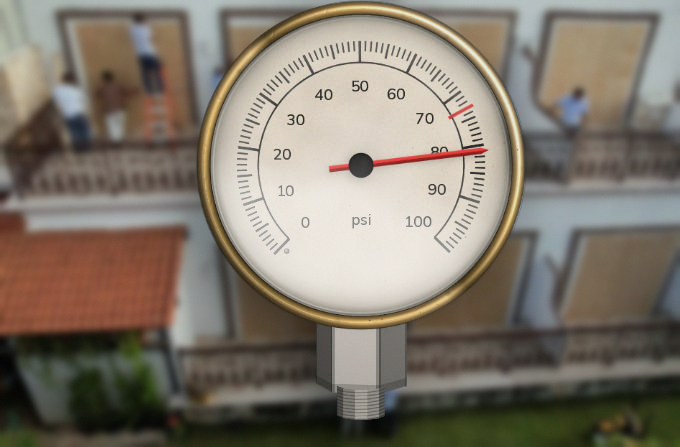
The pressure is value=81 unit=psi
